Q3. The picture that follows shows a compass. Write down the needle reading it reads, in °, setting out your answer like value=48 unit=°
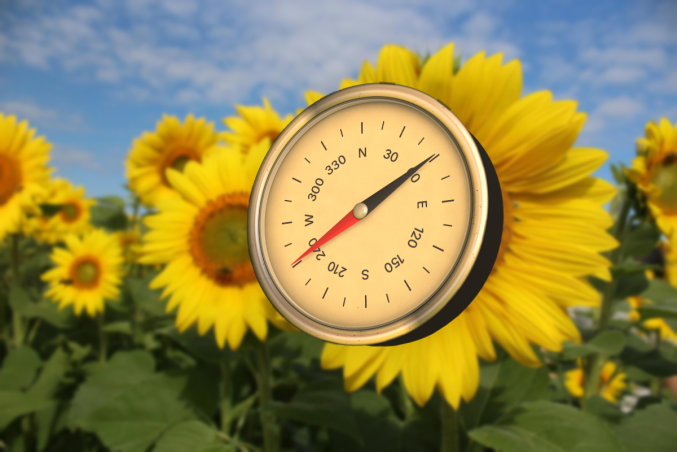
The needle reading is value=240 unit=°
